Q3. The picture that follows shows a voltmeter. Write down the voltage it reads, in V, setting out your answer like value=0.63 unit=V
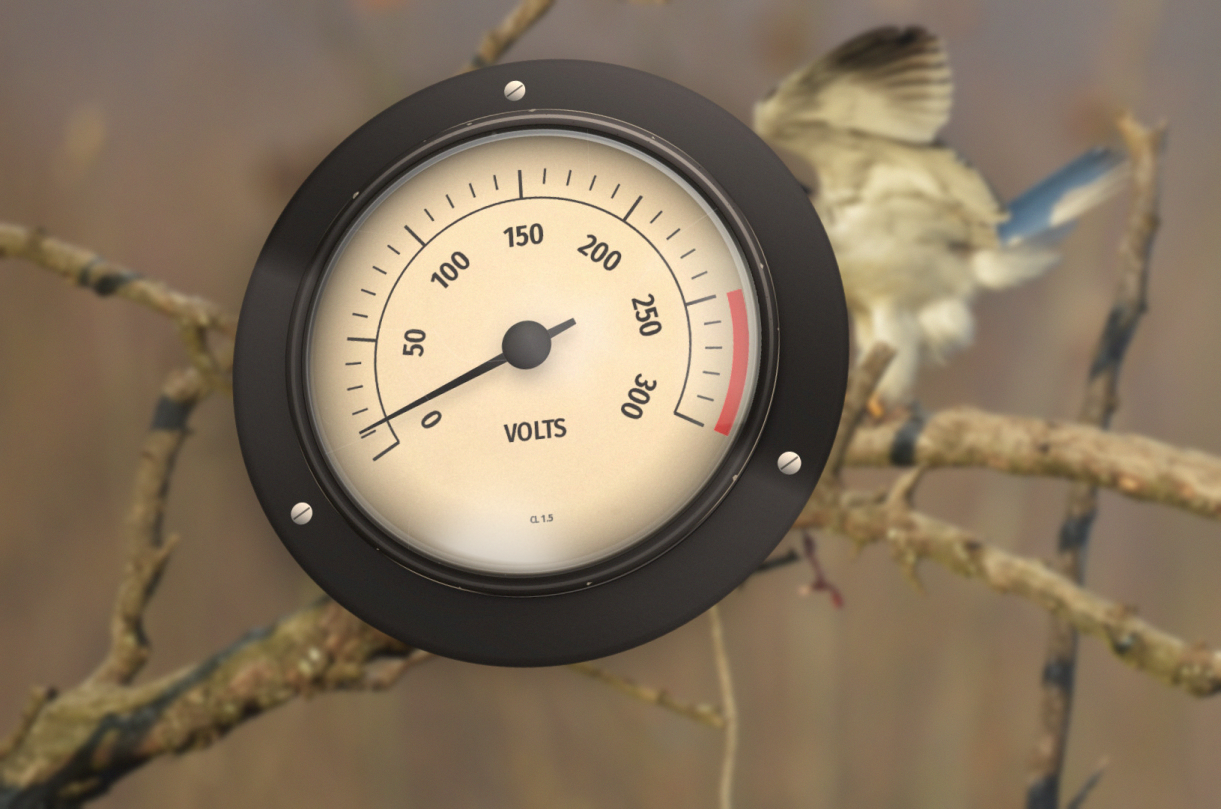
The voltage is value=10 unit=V
